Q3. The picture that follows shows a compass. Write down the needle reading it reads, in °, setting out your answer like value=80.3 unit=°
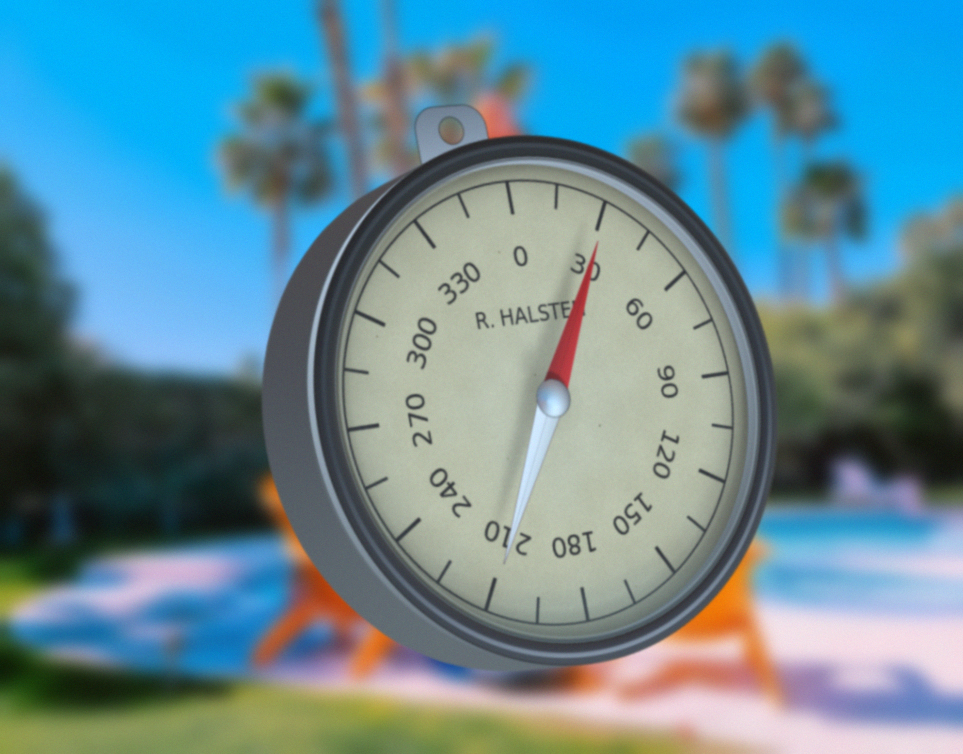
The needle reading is value=30 unit=°
